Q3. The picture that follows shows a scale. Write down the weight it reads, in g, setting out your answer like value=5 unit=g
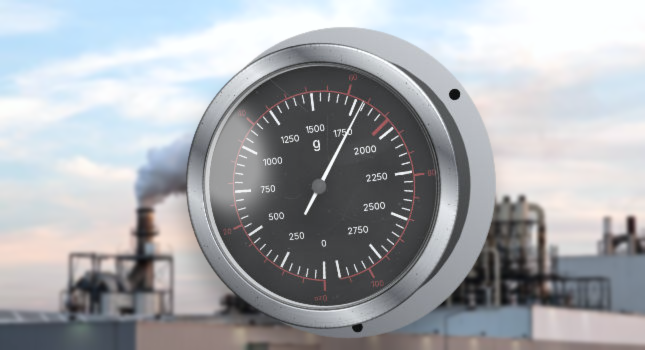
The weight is value=1800 unit=g
